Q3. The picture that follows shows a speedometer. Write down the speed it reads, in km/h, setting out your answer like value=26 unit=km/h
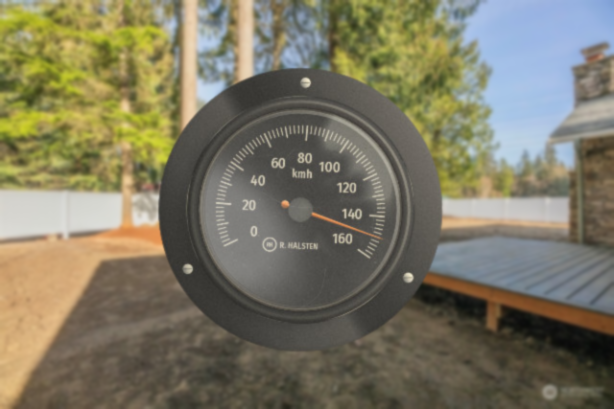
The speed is value=150 unit=km/h
